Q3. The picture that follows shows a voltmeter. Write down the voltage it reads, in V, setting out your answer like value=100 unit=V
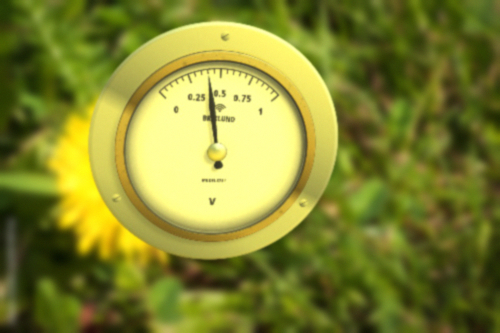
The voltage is value=0.4 unit=V
